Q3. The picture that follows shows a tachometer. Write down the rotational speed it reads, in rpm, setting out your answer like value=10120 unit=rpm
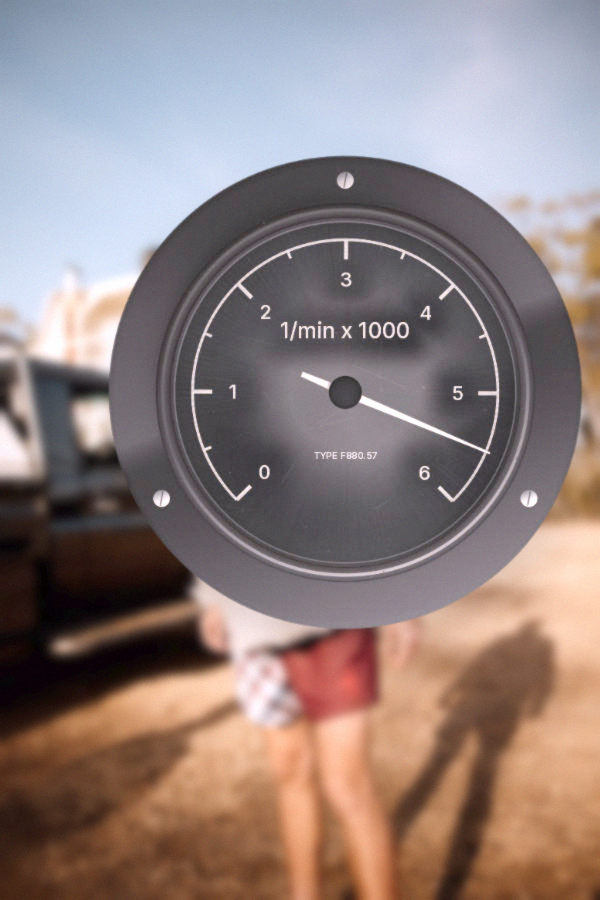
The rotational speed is value=5500 unit=rpm
